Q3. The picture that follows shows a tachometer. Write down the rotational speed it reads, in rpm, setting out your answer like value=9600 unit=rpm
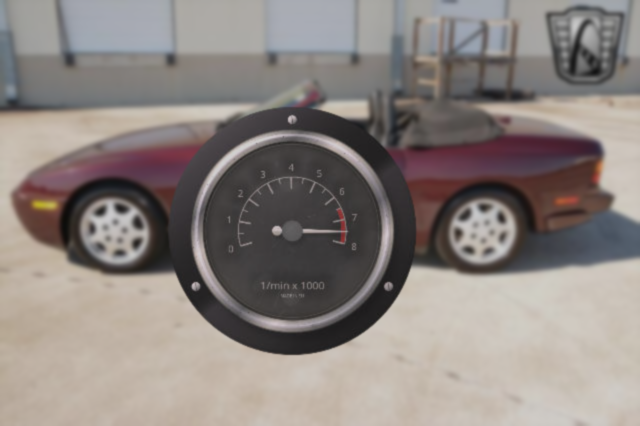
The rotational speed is value=7500 unit=rpm
